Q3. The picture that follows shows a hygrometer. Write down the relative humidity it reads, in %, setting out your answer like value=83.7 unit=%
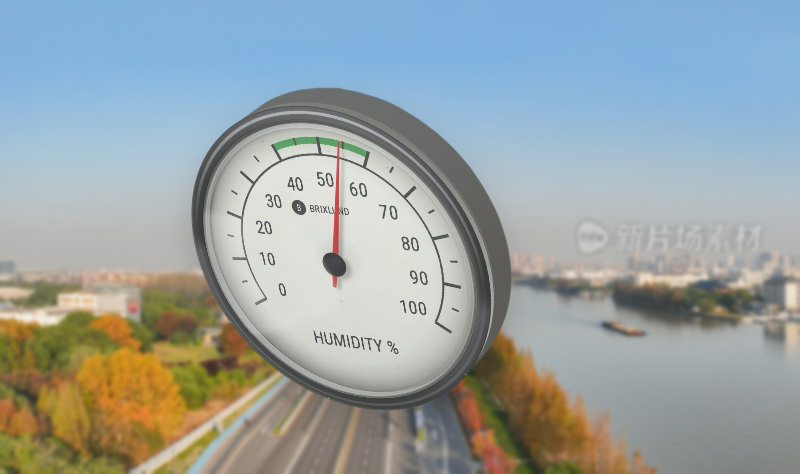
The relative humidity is value=55 unit=%
